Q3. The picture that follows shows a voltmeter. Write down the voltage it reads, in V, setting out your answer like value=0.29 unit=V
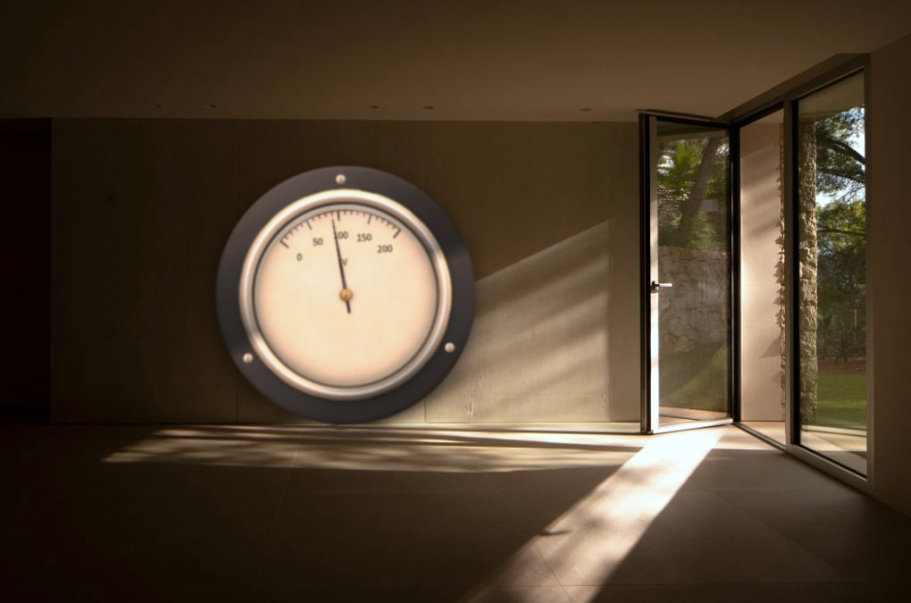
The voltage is value=90 unit=V
